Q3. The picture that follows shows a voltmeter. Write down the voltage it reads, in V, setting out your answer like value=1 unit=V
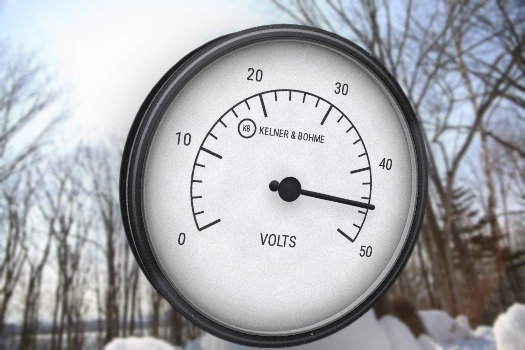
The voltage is value=45 unit=V
